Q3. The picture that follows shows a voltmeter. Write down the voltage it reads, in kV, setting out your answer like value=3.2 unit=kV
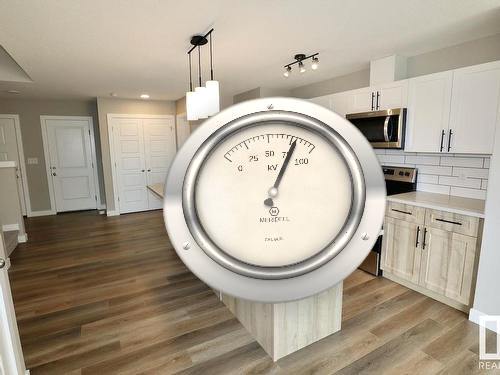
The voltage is value=80 unit=kV
